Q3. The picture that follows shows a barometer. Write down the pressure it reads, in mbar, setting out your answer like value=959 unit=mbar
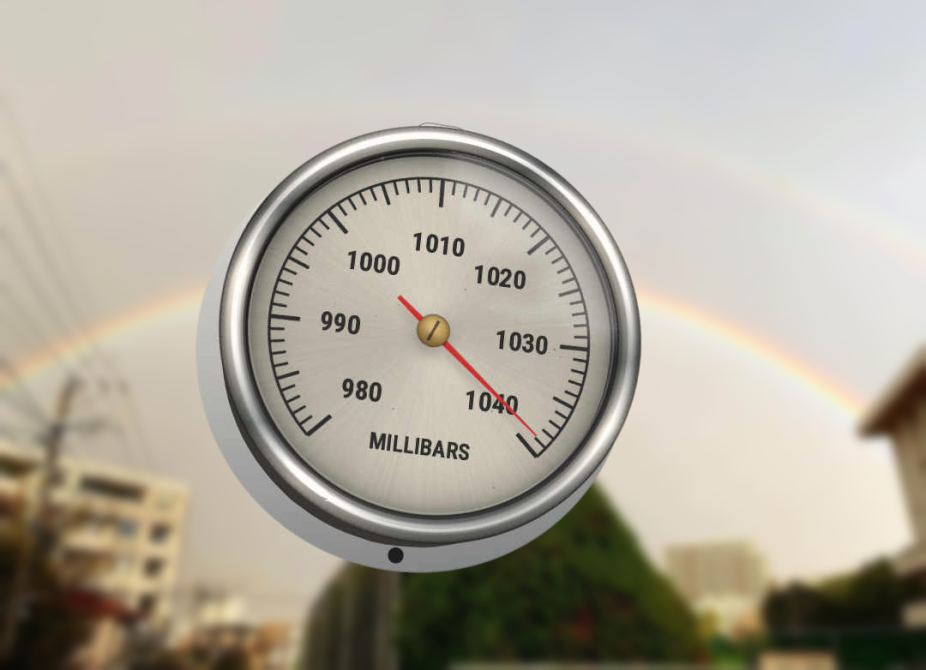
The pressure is value=1039 unit=mbar
